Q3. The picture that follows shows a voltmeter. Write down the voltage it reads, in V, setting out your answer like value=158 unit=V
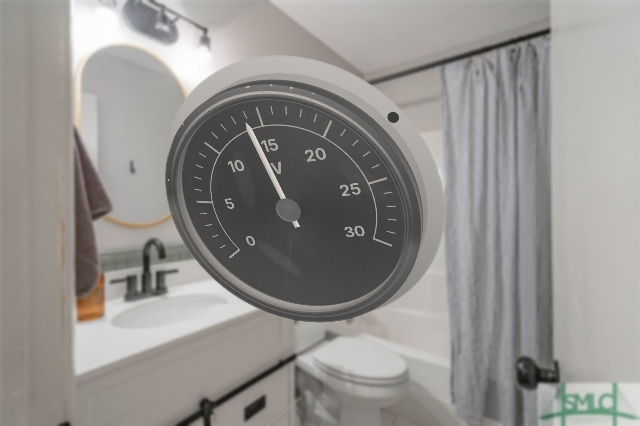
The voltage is value=14 unit=V
